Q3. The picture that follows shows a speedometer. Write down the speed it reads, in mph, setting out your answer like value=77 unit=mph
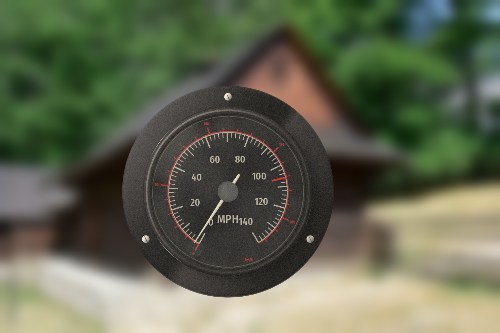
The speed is value=2 unit=mph
